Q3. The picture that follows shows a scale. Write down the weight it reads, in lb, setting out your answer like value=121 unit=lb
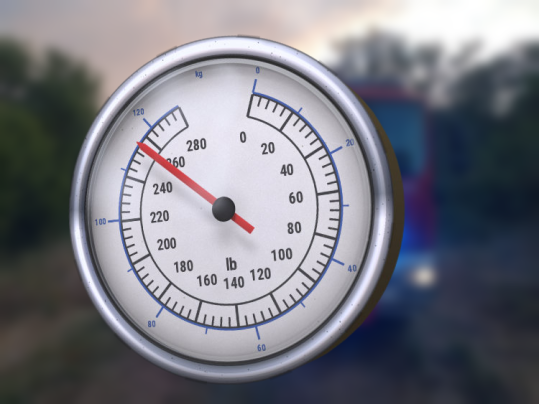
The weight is value=256 unit=lb
